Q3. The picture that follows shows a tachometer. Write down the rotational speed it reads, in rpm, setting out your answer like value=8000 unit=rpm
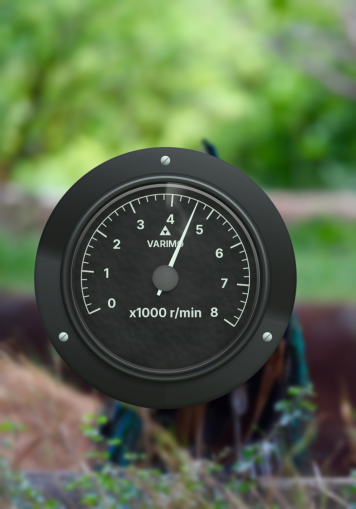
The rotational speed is value=4600 unit=rpm
